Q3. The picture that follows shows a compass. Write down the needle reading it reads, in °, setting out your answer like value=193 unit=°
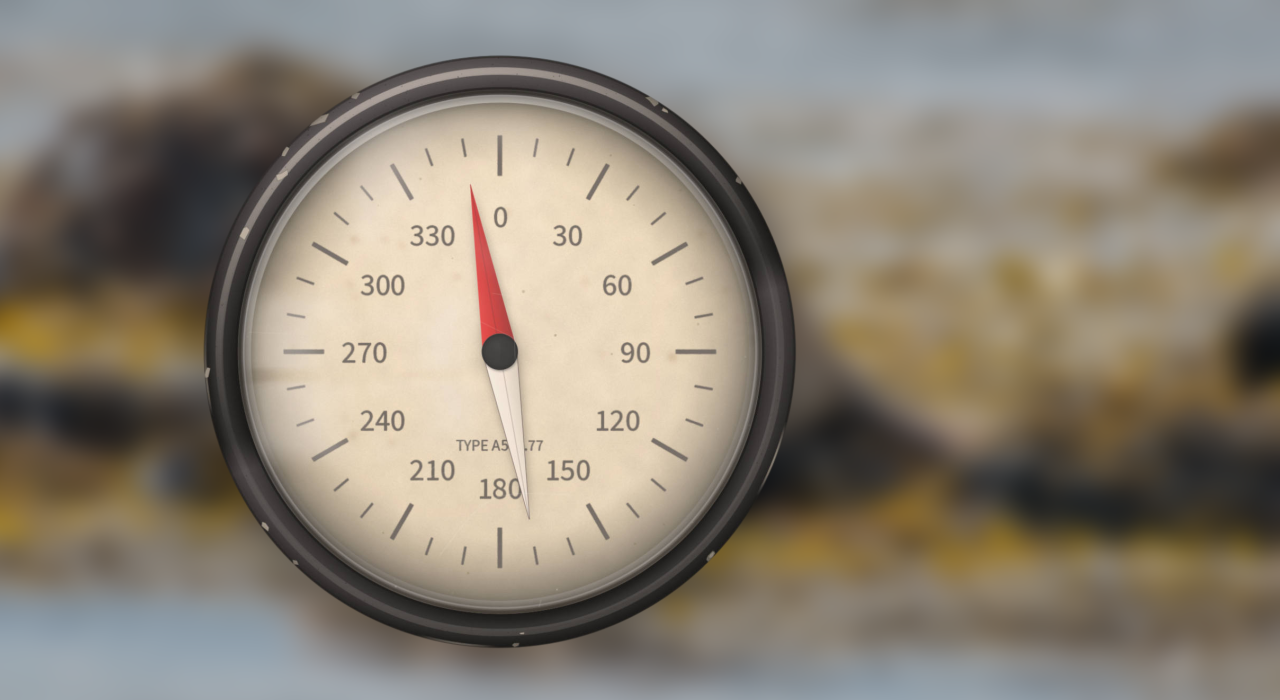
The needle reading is value=350 unit=°
